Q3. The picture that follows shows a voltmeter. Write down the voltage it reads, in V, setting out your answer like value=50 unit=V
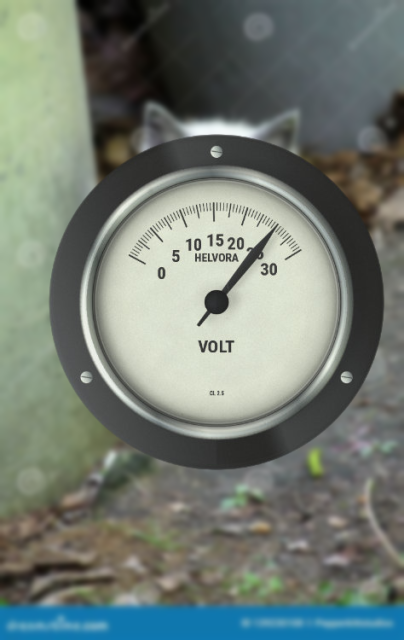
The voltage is value=25 unit=V
